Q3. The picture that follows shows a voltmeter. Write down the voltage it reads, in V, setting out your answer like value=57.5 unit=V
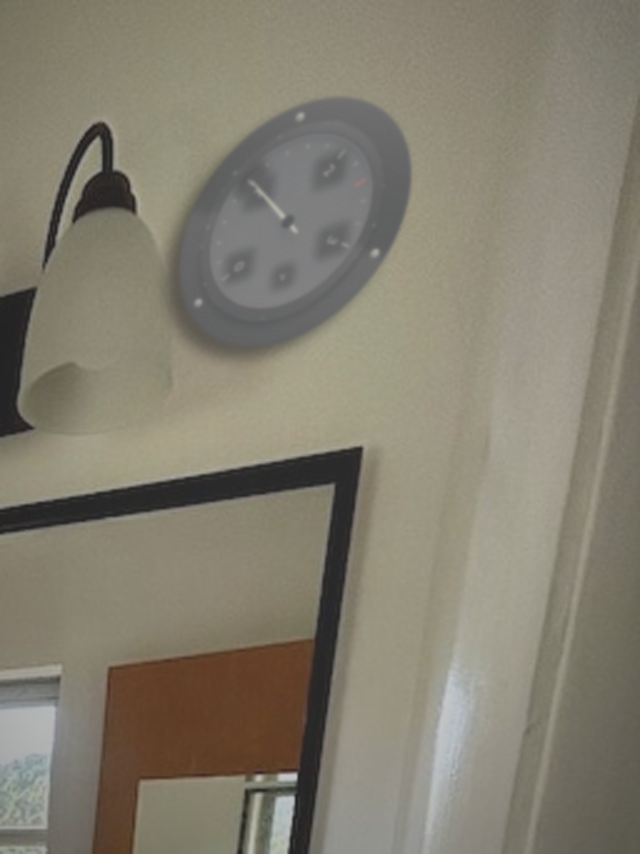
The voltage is value=1 unit=V
